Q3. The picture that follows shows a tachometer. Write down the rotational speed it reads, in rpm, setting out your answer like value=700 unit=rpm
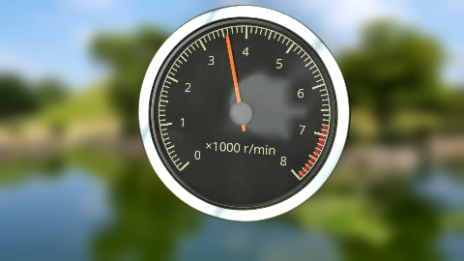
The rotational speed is value=3600 unit=rpm
